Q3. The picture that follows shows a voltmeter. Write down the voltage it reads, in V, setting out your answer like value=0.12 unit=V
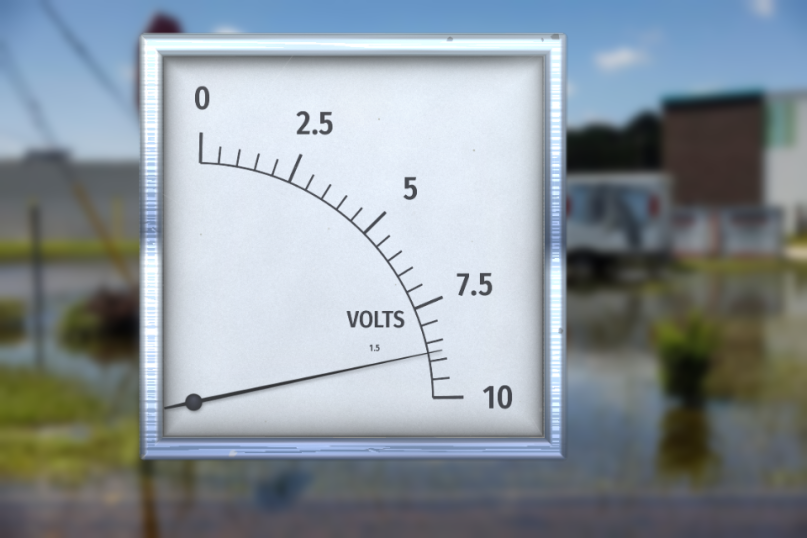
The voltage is value=8.75 unit=V
